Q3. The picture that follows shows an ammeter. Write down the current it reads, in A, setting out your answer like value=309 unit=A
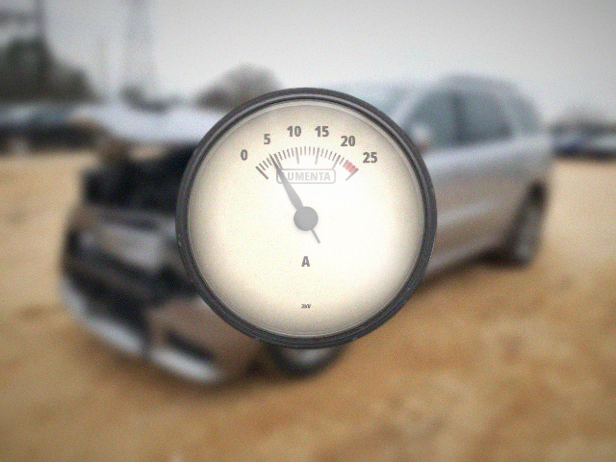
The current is value=4 unit=A
